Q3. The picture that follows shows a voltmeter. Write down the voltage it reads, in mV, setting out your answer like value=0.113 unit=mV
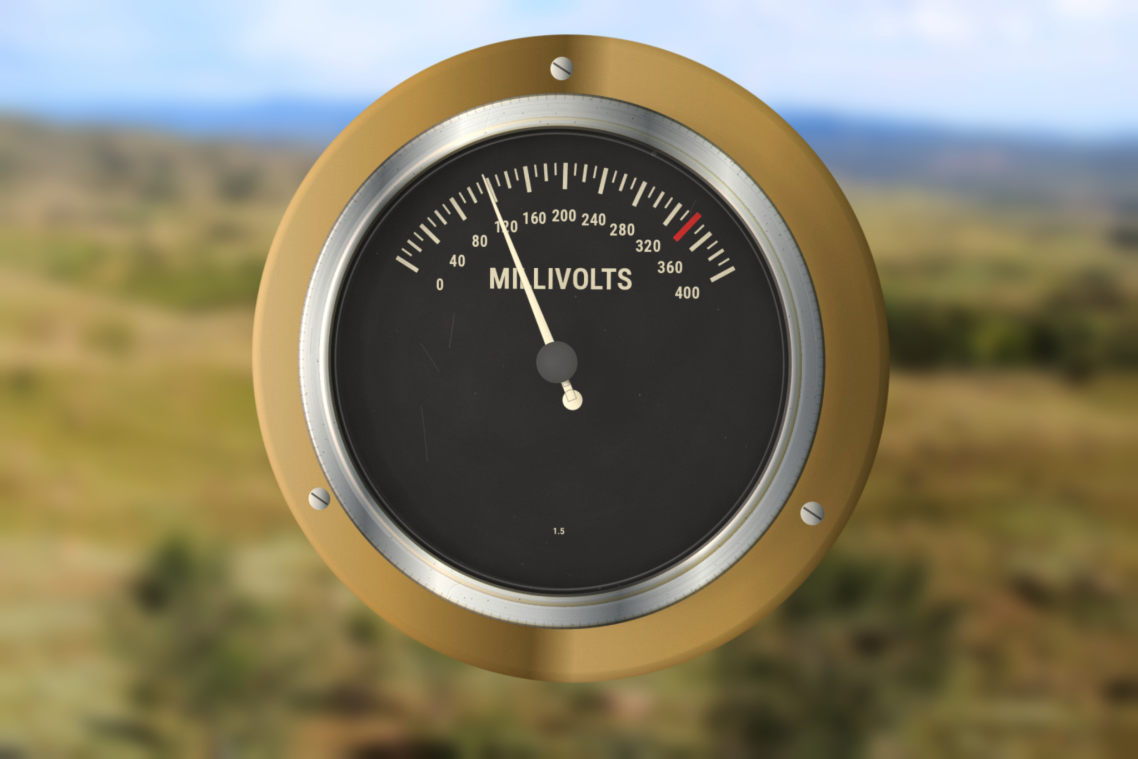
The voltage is value=120 unit=mV
